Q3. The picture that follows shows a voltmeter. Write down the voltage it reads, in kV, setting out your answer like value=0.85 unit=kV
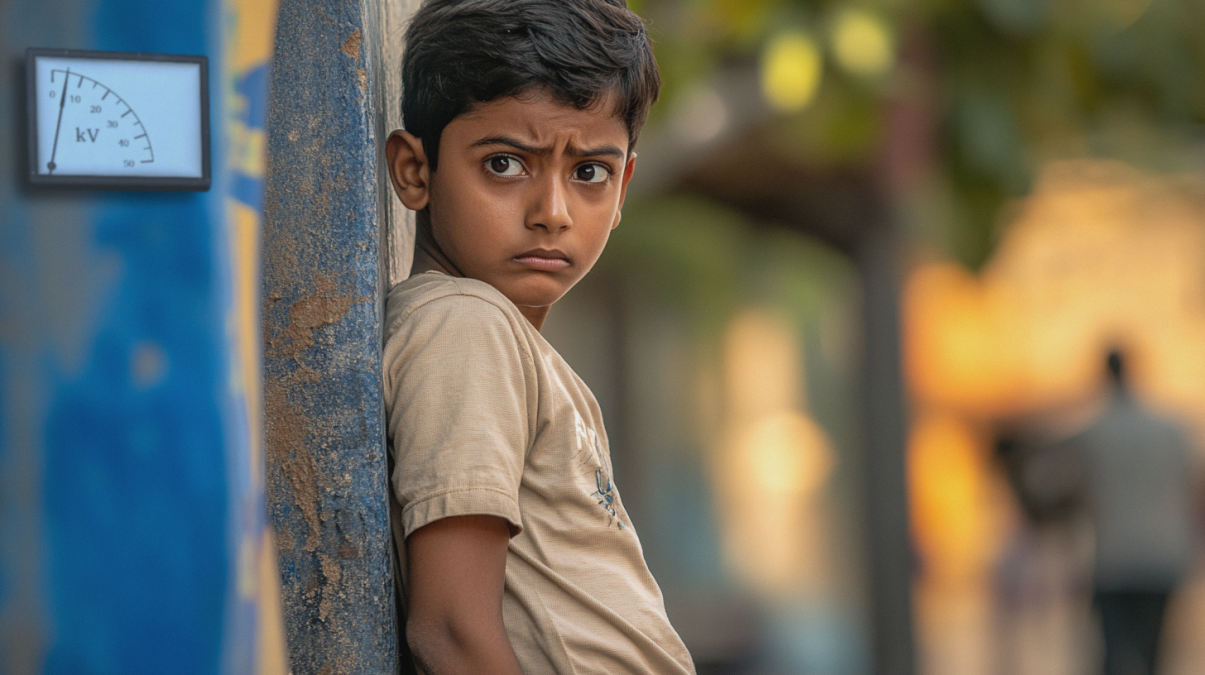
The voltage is value=5 unit=kV
